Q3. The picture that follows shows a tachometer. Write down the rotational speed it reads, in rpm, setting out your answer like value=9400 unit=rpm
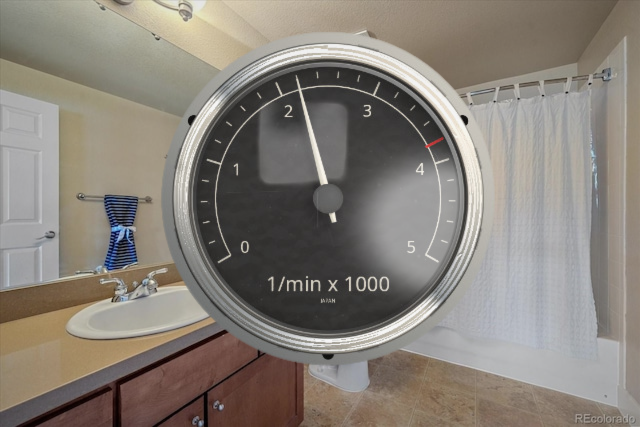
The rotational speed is value=2200 unit=rpm
